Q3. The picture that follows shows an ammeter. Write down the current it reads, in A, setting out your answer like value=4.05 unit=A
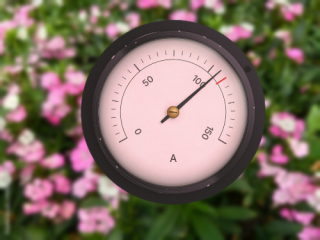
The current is value=105 unit=A
